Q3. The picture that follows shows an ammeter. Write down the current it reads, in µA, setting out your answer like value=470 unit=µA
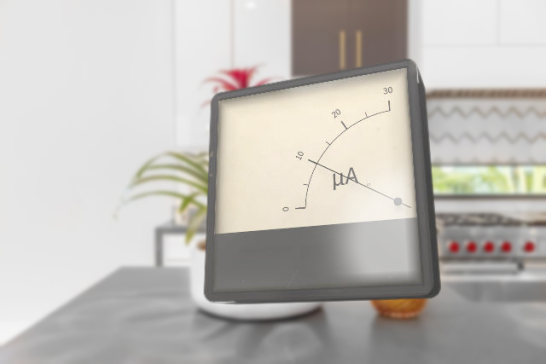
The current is value=10 unit=µA
